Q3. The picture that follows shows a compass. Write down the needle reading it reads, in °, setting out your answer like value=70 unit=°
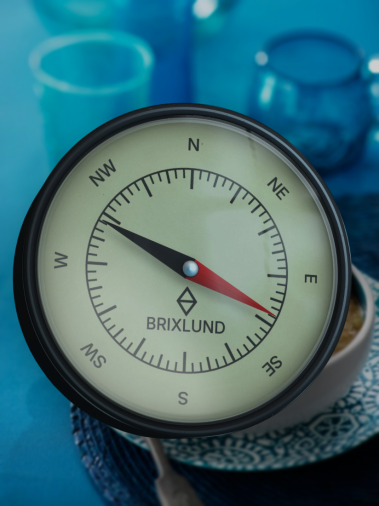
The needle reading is value=115 unit=°
